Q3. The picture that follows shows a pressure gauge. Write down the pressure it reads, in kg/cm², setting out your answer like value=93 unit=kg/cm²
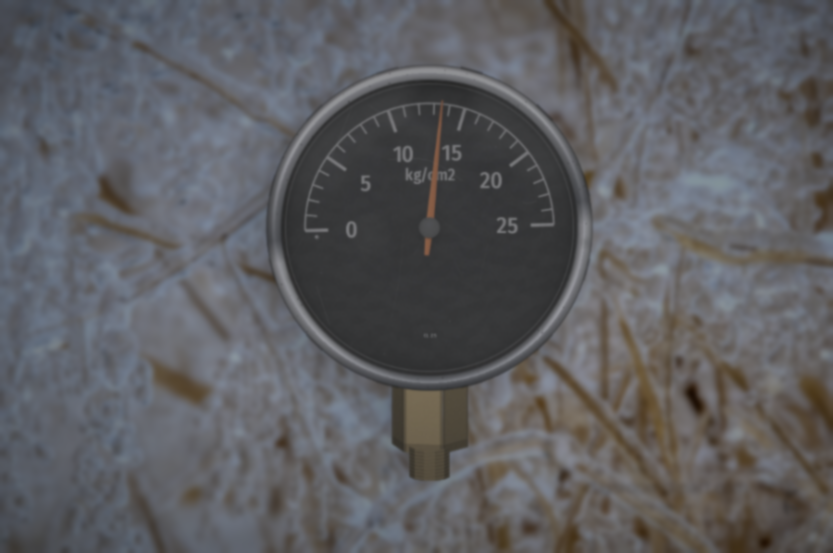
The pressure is value=13.5 unit=kg/cm²
